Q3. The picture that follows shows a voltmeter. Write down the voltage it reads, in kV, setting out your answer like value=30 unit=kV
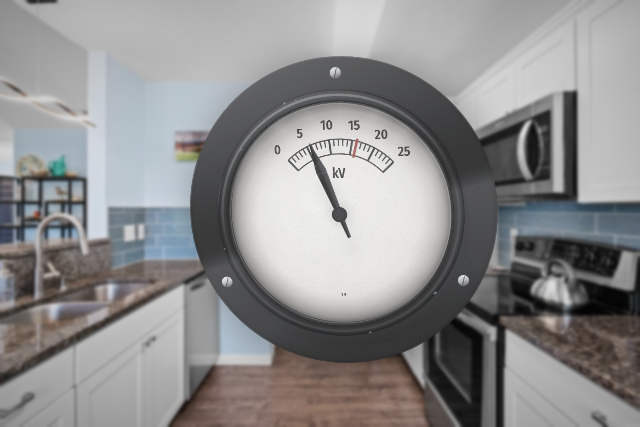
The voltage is value=6 unit=kV
